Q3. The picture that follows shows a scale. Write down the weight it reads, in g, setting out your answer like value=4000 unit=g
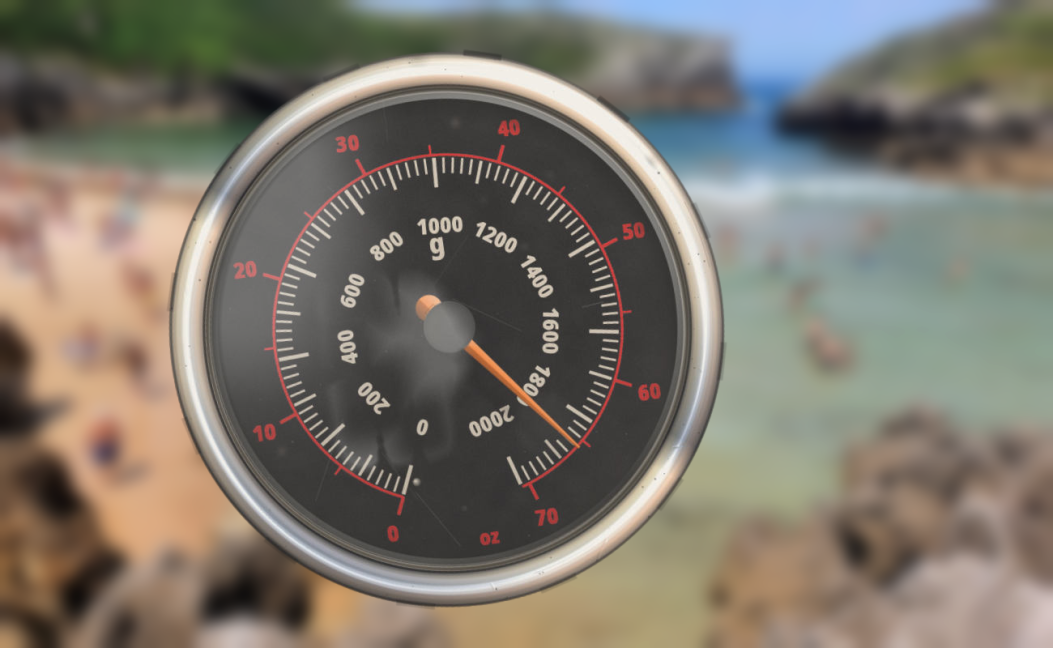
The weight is value=1860 unit=g
